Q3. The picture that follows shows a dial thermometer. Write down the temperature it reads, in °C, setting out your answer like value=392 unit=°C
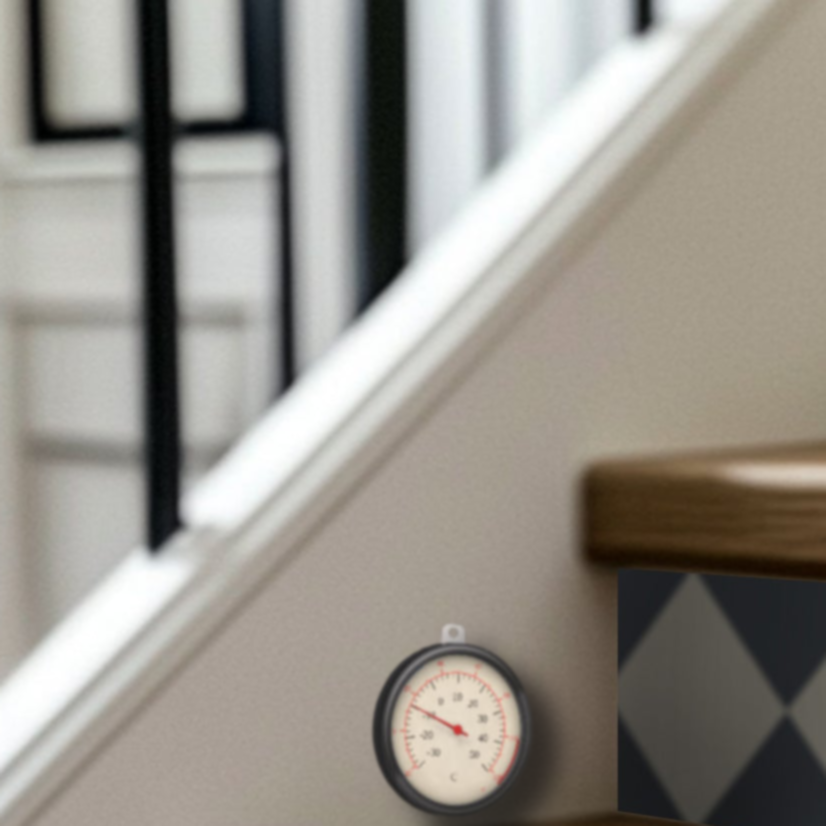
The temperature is value=-10 unit=°C
